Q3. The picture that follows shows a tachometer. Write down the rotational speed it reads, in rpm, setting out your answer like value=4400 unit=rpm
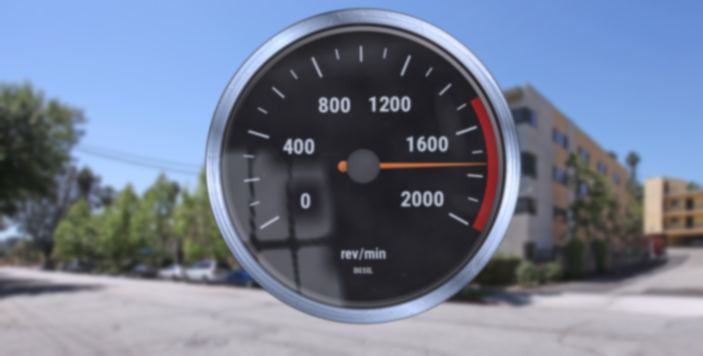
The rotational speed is value=1750 unit=rpm
